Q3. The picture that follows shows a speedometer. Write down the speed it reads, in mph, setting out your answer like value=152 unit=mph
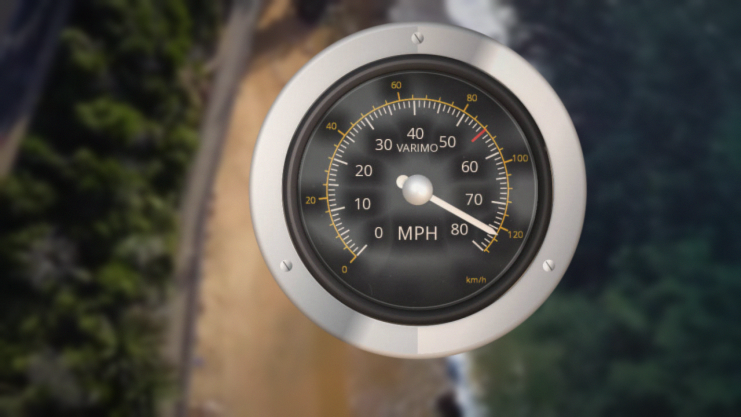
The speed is value=76 unit=mph
